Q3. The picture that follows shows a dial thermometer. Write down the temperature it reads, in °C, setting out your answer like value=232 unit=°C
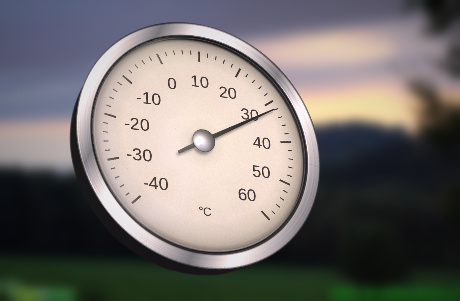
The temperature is value=32 unit=°C
